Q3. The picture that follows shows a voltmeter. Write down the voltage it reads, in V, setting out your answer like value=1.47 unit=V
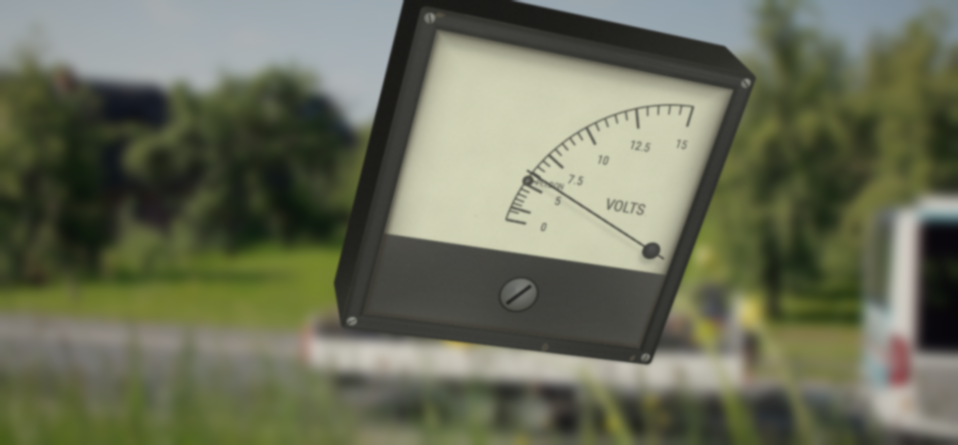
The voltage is value=6 unit=V
